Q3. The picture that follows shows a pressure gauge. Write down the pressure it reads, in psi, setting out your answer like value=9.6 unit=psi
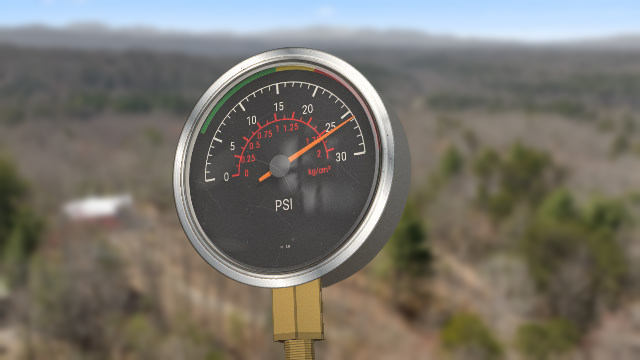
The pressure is value=26 unit=psi
